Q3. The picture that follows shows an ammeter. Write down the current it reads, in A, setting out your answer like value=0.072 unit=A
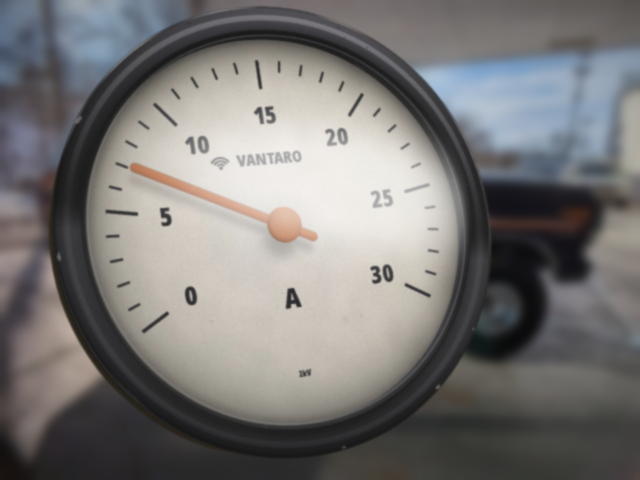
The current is value=7 unit=A
